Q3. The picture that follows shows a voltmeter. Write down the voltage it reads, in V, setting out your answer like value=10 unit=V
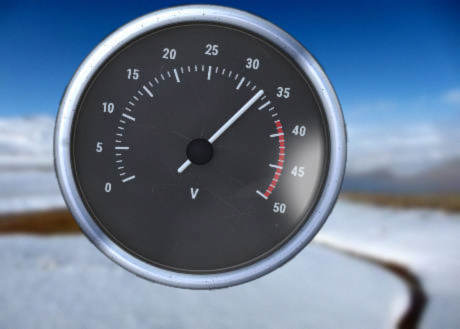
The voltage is value=33 unit=V
